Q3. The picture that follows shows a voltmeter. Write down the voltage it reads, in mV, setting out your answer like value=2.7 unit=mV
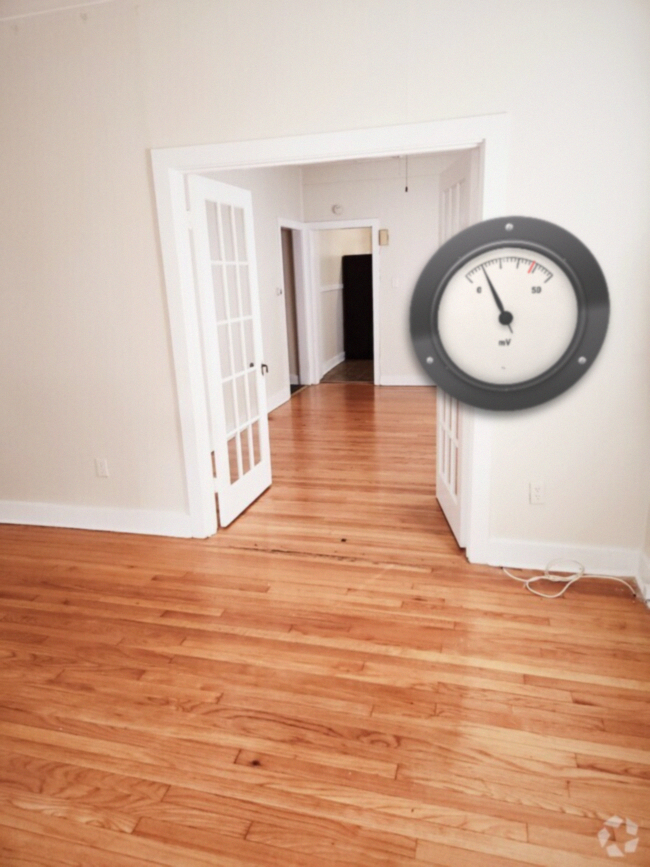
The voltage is value=10 unit=mV
